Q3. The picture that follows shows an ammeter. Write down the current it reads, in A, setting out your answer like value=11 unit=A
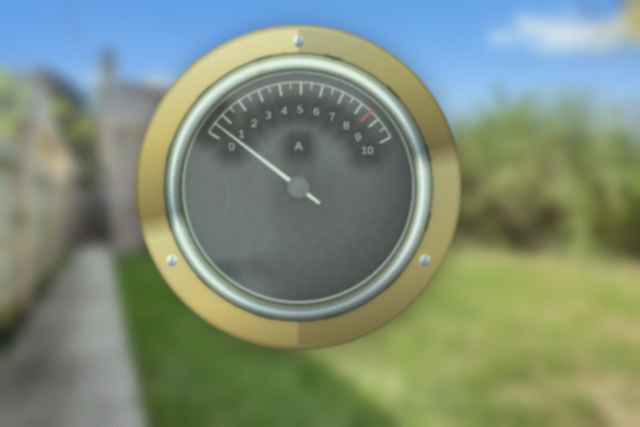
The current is value=0.5 unit=A
